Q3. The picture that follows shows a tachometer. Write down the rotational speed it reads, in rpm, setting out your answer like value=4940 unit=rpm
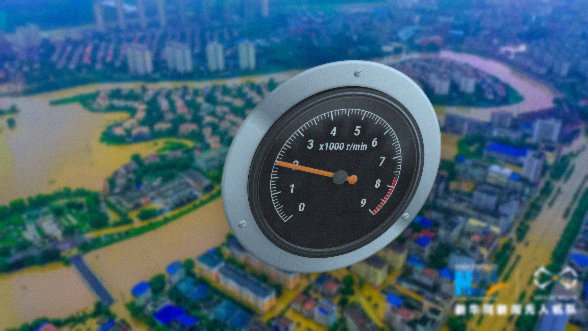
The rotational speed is value=2000 unit=rpm
